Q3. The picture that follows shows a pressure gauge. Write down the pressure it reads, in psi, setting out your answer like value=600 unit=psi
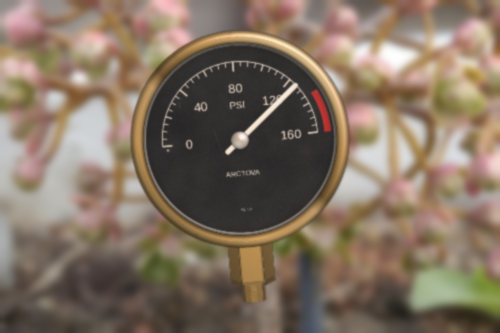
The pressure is value=125 unit=psi
